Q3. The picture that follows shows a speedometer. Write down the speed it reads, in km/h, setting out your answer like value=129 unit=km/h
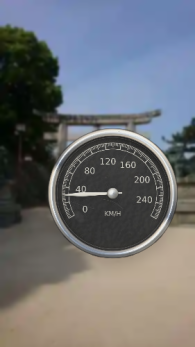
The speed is value=30 unit=km/h
